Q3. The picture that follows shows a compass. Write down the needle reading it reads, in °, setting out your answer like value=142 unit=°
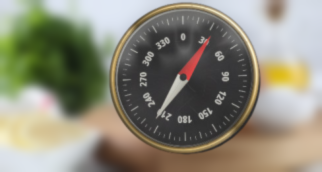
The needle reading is value=35 unit=°
